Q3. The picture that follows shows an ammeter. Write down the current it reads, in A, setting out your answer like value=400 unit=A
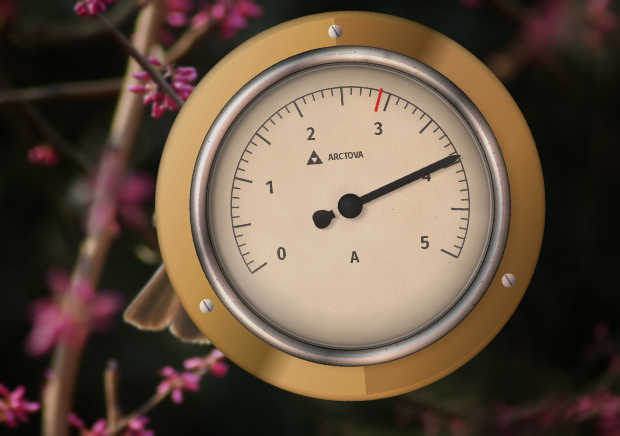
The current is value=3.95 unit=A
